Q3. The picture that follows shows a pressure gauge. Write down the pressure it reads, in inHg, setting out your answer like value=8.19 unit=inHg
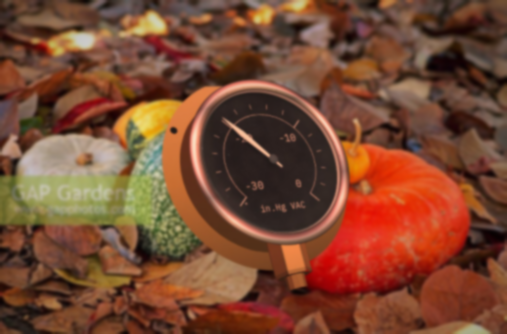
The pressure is value=-20 unit=inHg
